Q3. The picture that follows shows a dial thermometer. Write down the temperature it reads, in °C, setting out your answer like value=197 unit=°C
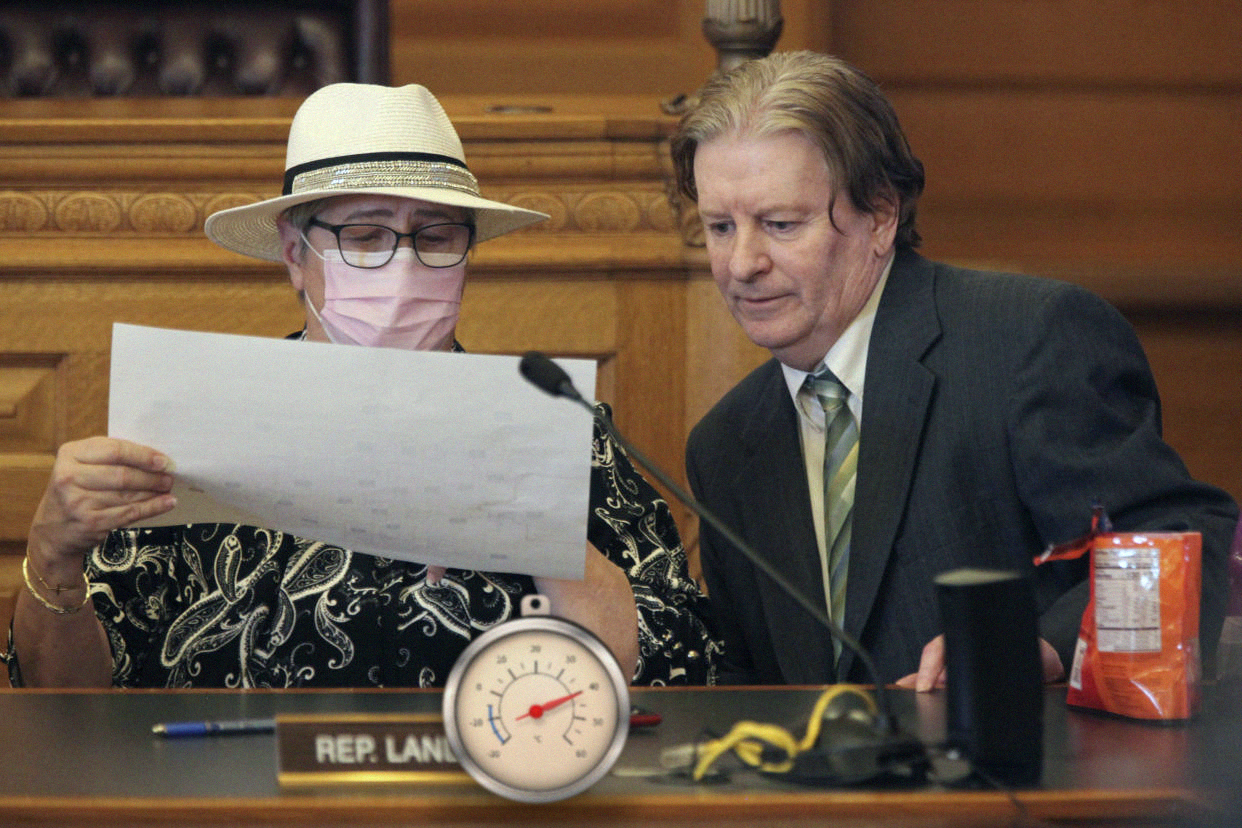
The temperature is value=40 unit=°C
